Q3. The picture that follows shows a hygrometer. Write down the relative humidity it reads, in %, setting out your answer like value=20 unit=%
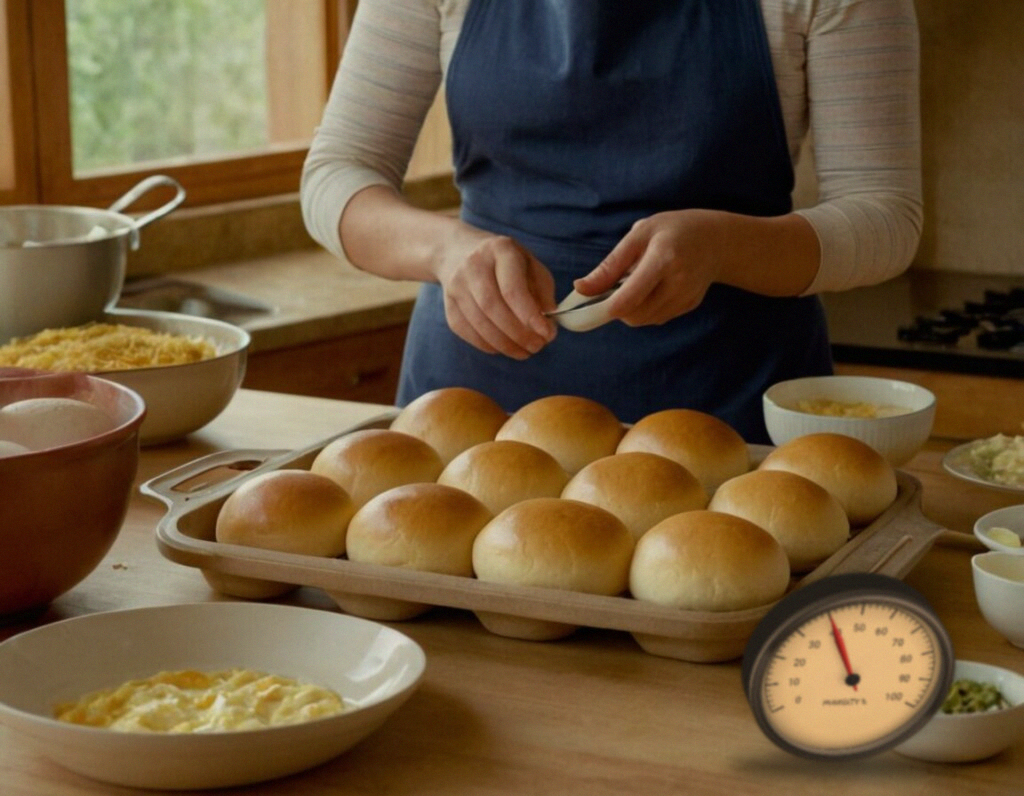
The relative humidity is value=40 unit=%
